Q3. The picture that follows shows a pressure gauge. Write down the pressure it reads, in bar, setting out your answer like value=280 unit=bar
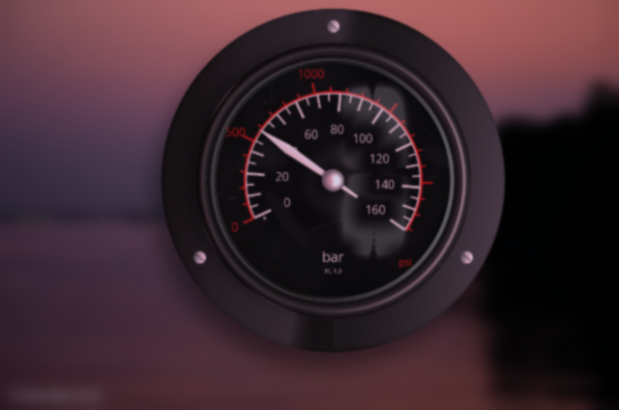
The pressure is value=40 unit=bar
